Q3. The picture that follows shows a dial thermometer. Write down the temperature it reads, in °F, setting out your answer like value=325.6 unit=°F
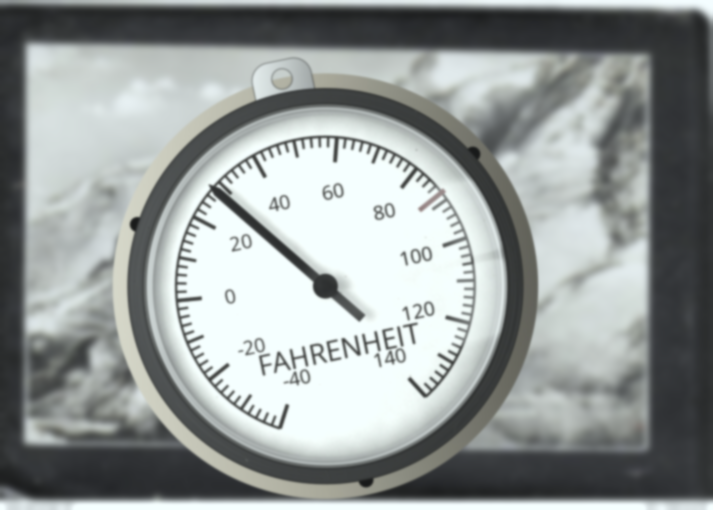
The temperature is value=28 unit=°F
